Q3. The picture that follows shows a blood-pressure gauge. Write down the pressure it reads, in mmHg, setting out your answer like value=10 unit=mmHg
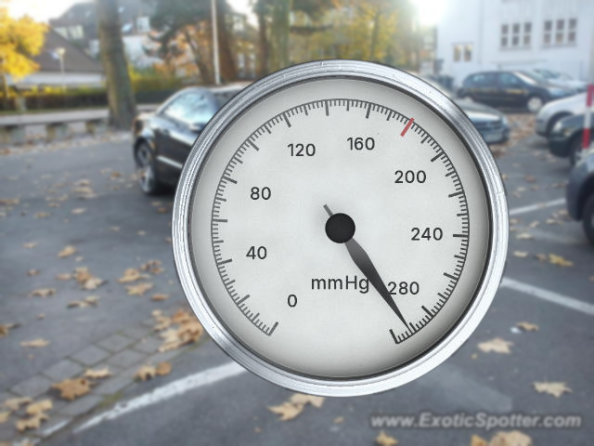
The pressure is value=292 unit=mmHg
